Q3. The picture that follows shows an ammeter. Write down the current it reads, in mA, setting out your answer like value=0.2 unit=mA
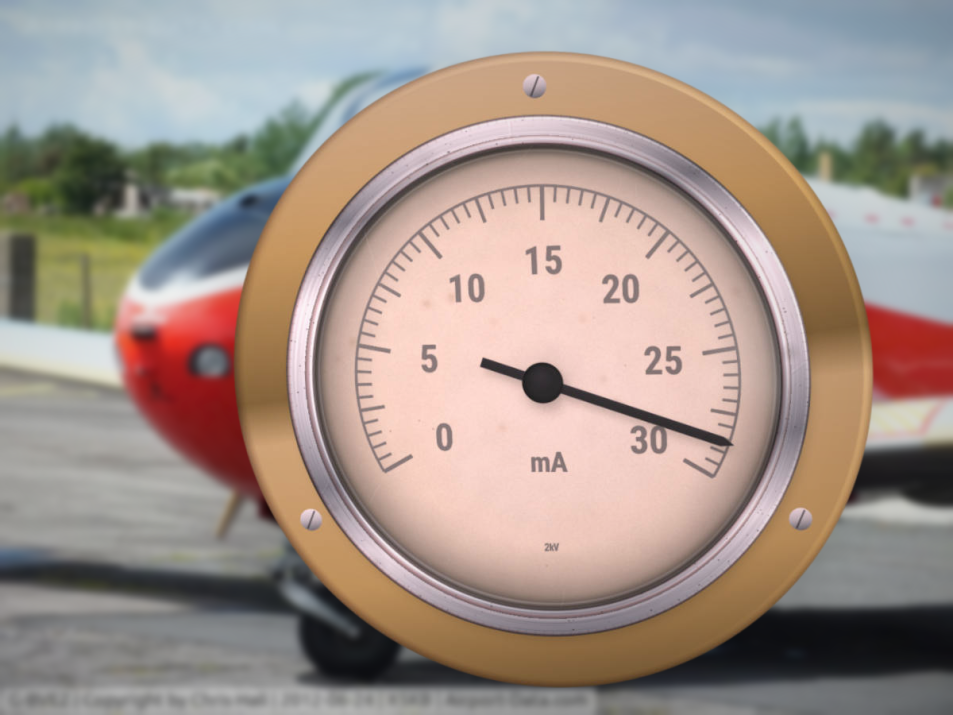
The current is value=28.5 unit=mA
